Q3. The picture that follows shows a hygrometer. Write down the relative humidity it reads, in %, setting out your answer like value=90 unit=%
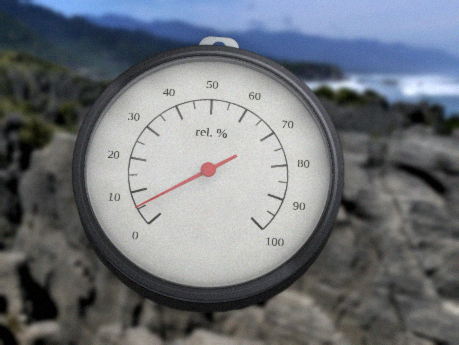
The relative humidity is value=5 unit=%
